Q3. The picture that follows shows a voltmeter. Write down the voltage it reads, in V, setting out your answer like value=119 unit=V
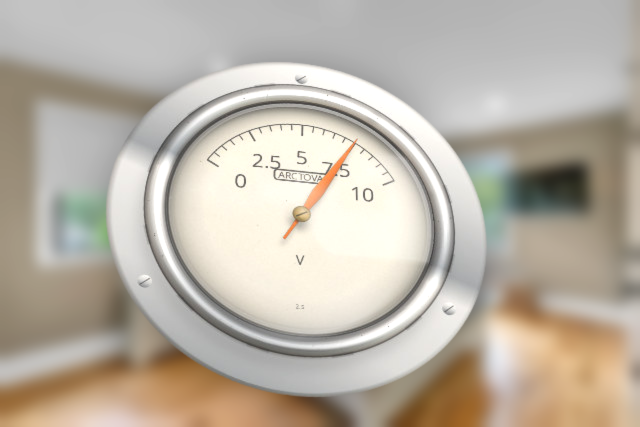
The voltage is value=7.5 unit=V
